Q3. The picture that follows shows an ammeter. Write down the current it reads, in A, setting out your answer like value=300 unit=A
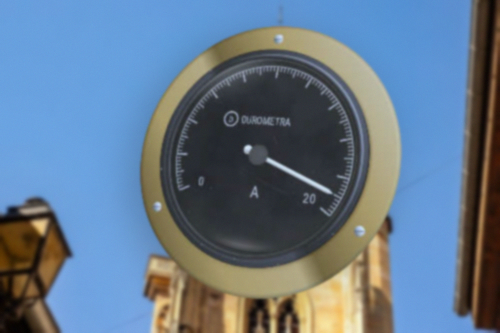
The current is value=19 unit=A
